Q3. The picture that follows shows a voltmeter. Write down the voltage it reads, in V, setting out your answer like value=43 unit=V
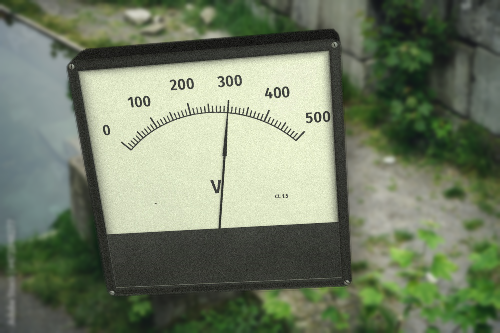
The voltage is value=300 unit=V
